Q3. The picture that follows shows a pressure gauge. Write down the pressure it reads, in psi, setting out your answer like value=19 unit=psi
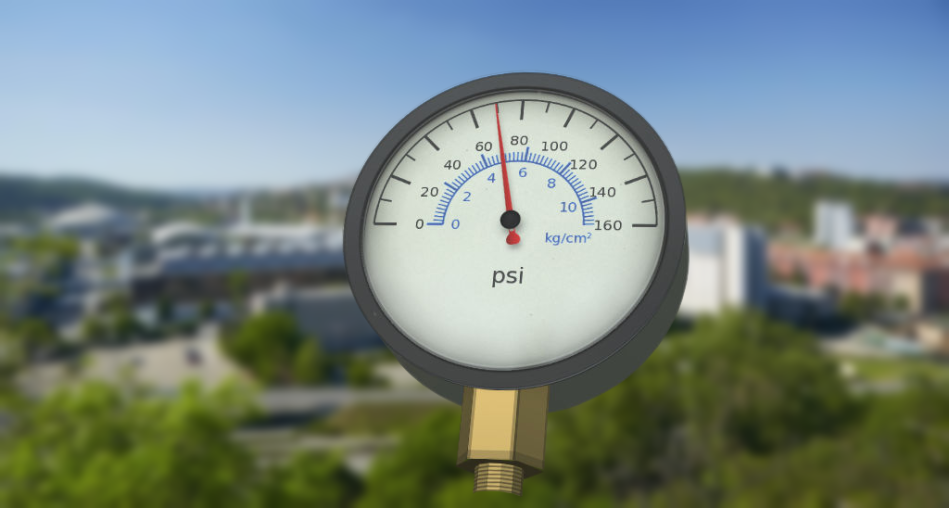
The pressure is value=70 unit=psi
